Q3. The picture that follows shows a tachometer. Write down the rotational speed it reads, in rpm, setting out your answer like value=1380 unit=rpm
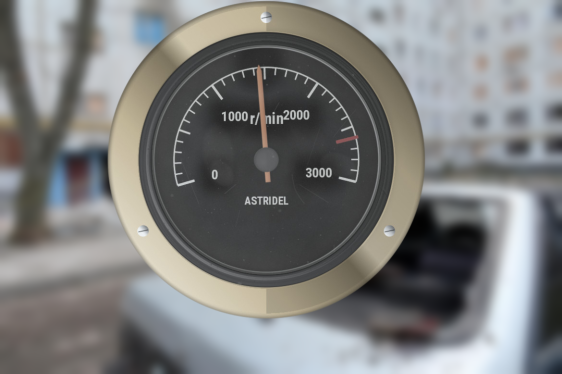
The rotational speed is value=1450 unit=rpm
